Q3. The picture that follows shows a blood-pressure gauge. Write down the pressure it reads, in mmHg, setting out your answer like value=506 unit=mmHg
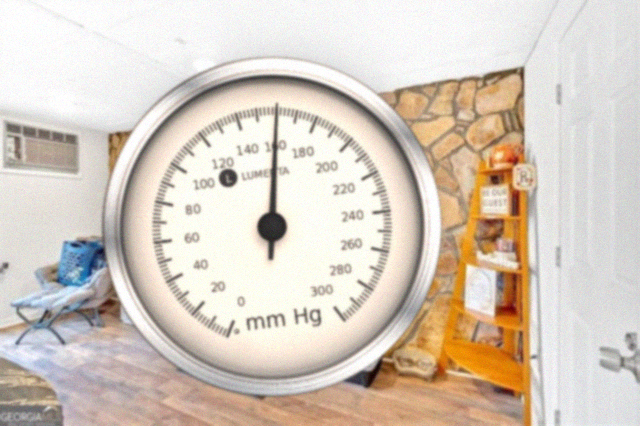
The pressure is value=160 unit=mmHg
